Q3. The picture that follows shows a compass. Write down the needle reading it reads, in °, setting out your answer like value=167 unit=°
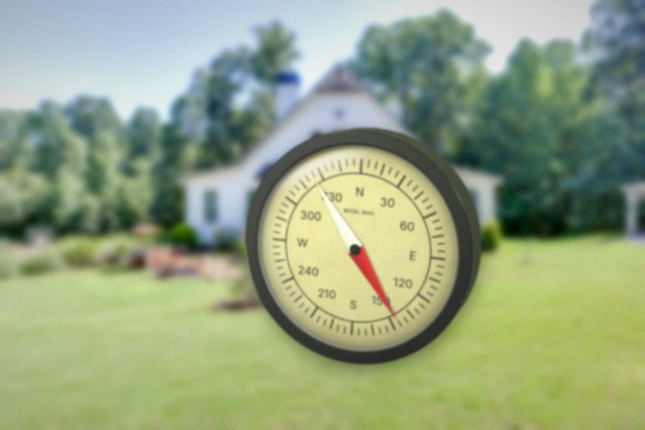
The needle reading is value=145 unit=°
